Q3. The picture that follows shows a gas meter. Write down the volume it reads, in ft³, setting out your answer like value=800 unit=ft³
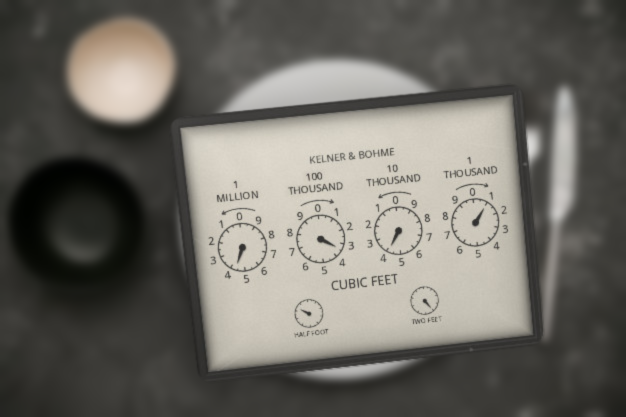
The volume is value=434100 unit=ft³
